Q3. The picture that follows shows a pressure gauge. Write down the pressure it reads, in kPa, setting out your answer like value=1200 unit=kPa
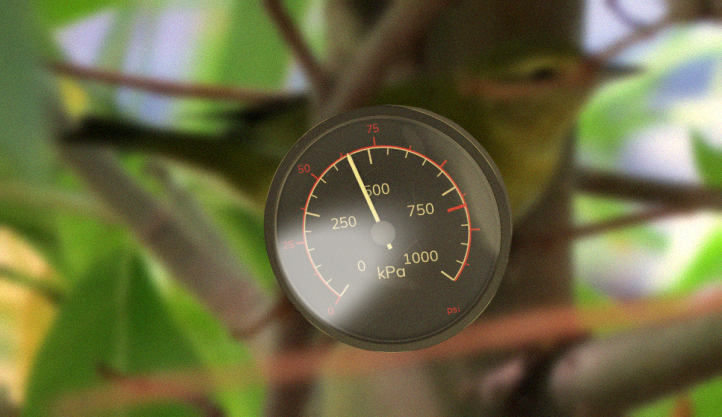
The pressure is value=450 unit=kPa
